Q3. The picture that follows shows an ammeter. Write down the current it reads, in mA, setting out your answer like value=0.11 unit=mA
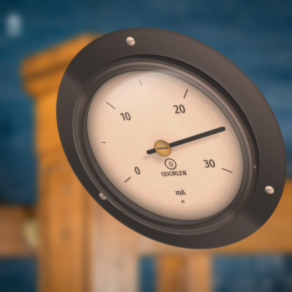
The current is value=25 unit=mA
